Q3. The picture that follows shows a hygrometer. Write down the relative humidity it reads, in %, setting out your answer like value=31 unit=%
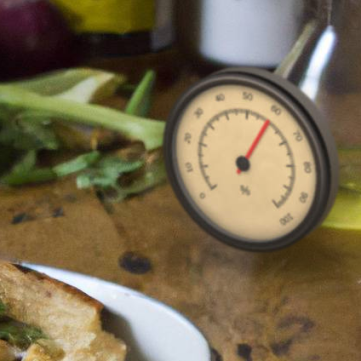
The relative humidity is value=60 unit=%
